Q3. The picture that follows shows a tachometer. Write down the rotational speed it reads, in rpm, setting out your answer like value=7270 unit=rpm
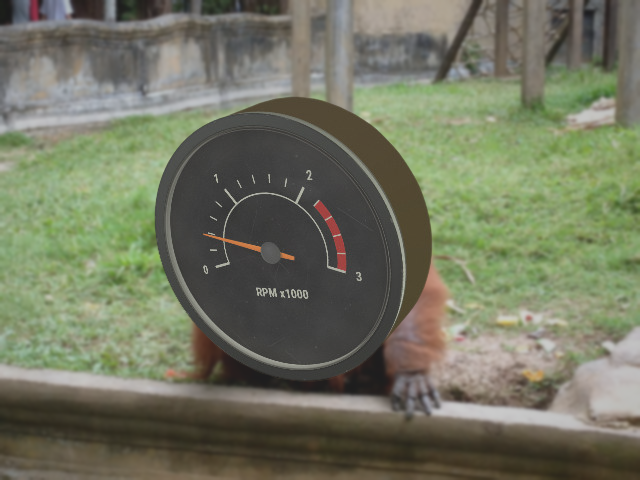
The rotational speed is value=400 unit=rpm
